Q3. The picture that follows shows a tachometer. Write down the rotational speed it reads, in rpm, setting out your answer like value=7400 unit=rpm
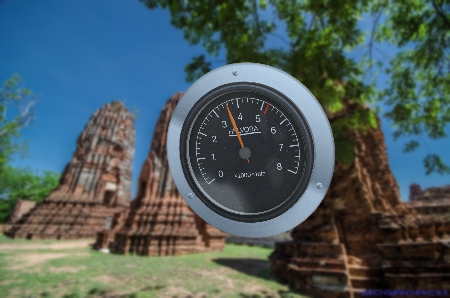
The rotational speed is value=3600 unit=rpm
